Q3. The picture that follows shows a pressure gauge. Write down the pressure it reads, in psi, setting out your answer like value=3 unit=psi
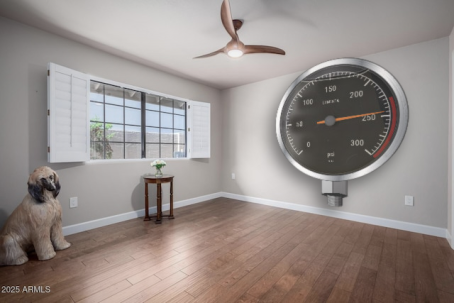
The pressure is value=245 unit=psi
